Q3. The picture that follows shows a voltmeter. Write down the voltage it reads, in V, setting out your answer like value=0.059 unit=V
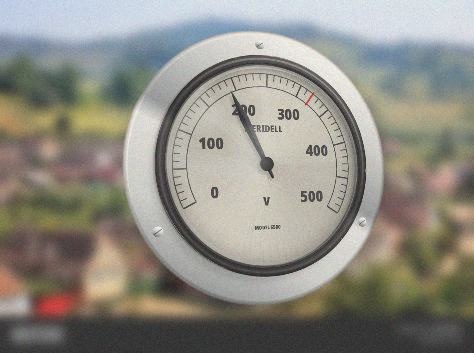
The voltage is value=190 unit=V
